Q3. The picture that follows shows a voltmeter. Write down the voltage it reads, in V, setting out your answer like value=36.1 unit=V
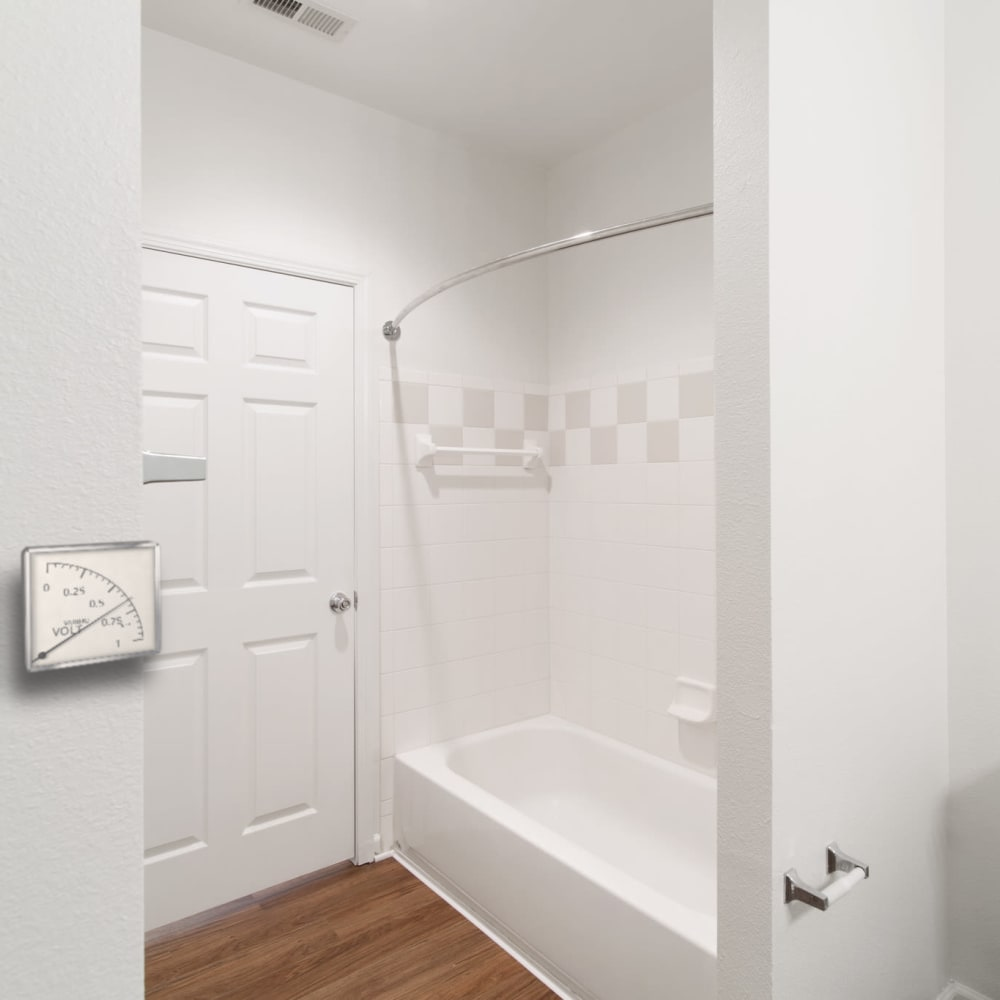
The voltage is value=0.65 unit=V
